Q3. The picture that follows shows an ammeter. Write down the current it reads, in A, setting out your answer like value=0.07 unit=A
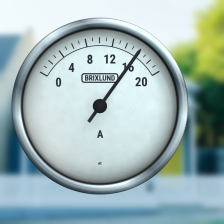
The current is value=16 unit=A
